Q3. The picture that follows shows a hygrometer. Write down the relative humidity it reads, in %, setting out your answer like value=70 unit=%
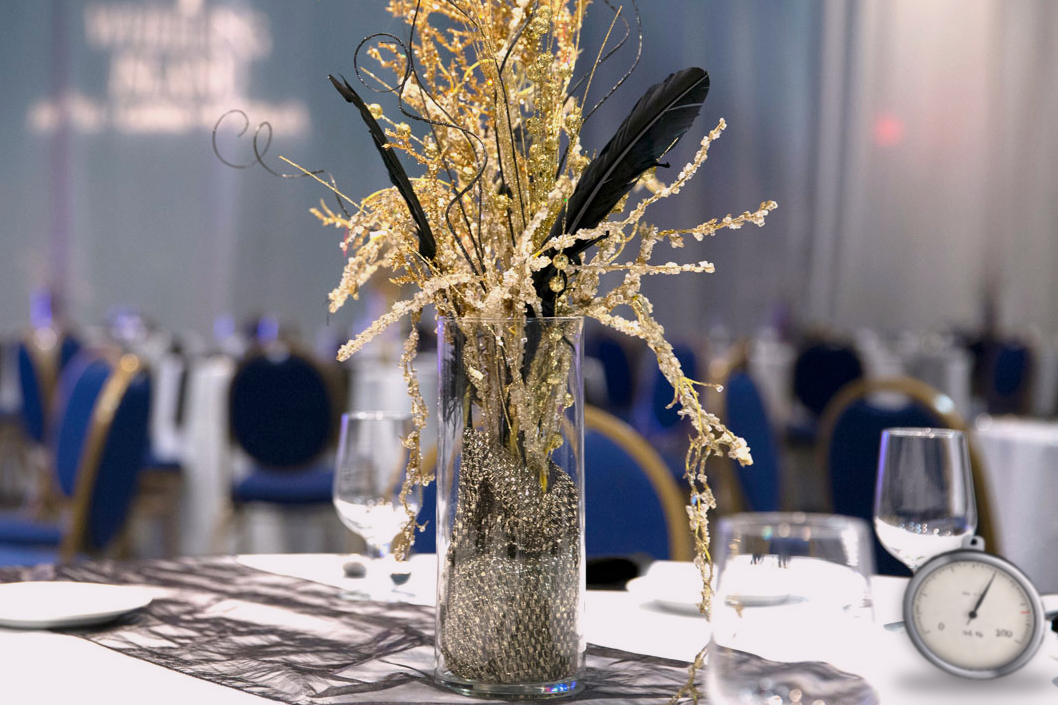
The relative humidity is value=60 unit=%
